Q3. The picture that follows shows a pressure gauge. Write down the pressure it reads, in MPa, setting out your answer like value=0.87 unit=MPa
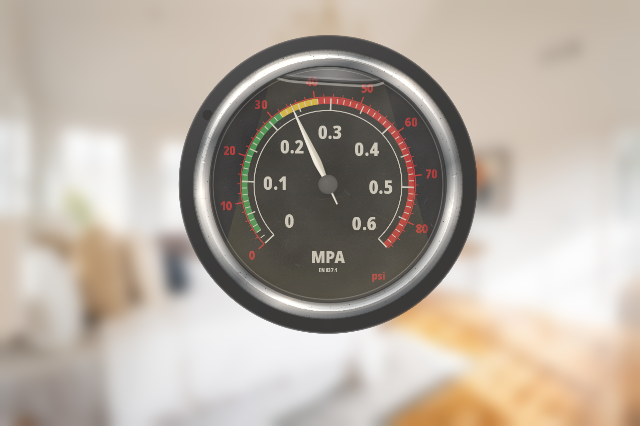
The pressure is value=0.24 unit=MPa
